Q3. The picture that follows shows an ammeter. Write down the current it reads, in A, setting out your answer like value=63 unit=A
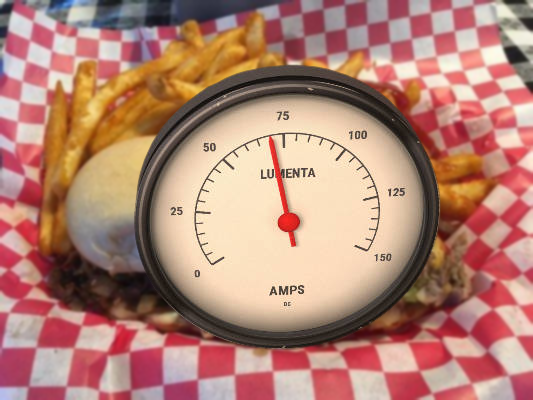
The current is value=70 unit=A
